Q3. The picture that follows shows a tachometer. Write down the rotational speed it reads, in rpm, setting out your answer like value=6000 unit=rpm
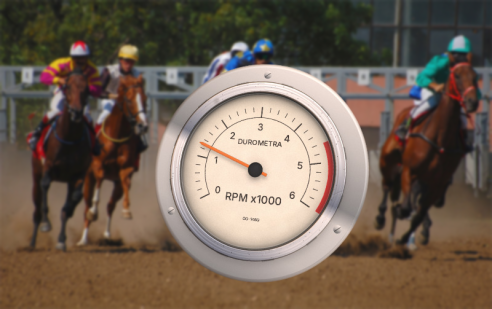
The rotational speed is value=1300 unit=rpm
